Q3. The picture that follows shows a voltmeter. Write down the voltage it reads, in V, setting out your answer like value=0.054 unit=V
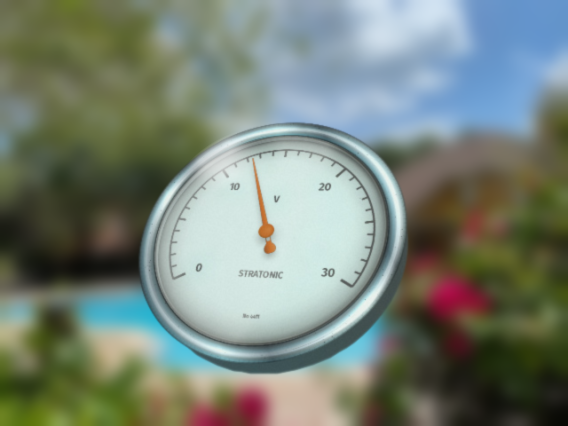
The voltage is value=12.5 unit=V
